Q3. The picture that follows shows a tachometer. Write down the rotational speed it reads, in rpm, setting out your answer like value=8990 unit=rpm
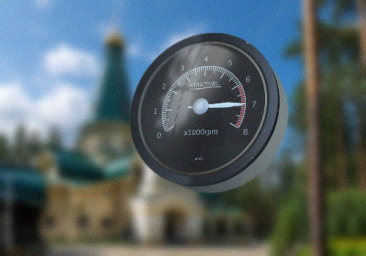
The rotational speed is value=7000 unit=rpm
